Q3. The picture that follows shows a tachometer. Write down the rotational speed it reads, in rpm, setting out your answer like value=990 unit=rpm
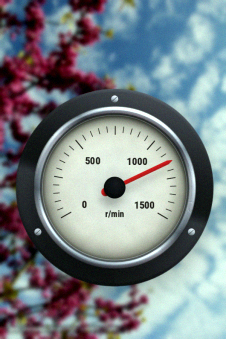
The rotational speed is value=1150 unit=rpm
